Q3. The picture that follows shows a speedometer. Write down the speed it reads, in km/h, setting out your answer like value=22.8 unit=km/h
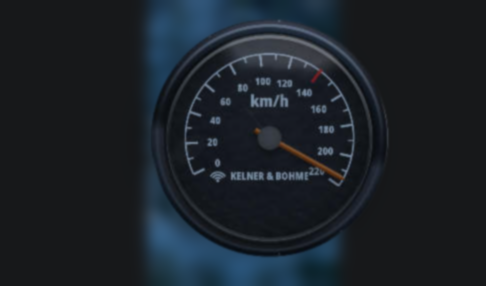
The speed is value=215 unit=km/h
